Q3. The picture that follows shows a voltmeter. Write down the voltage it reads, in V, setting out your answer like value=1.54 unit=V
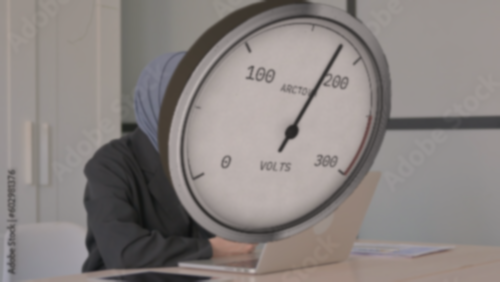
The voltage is value=175 unit=V
